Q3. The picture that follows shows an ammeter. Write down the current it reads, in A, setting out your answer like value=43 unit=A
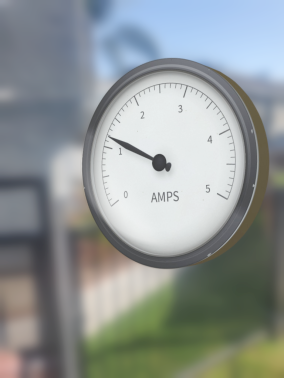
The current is value=1.2 unit=A
